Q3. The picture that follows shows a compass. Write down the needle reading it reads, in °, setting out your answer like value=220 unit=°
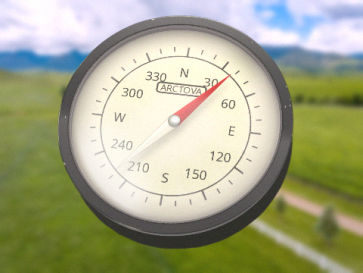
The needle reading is value=40 unit=°
